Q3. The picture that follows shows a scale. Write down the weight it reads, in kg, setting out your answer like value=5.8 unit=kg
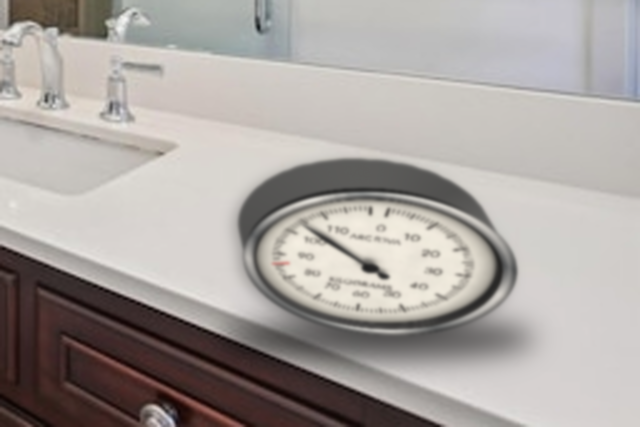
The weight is value=105 unit=kg
